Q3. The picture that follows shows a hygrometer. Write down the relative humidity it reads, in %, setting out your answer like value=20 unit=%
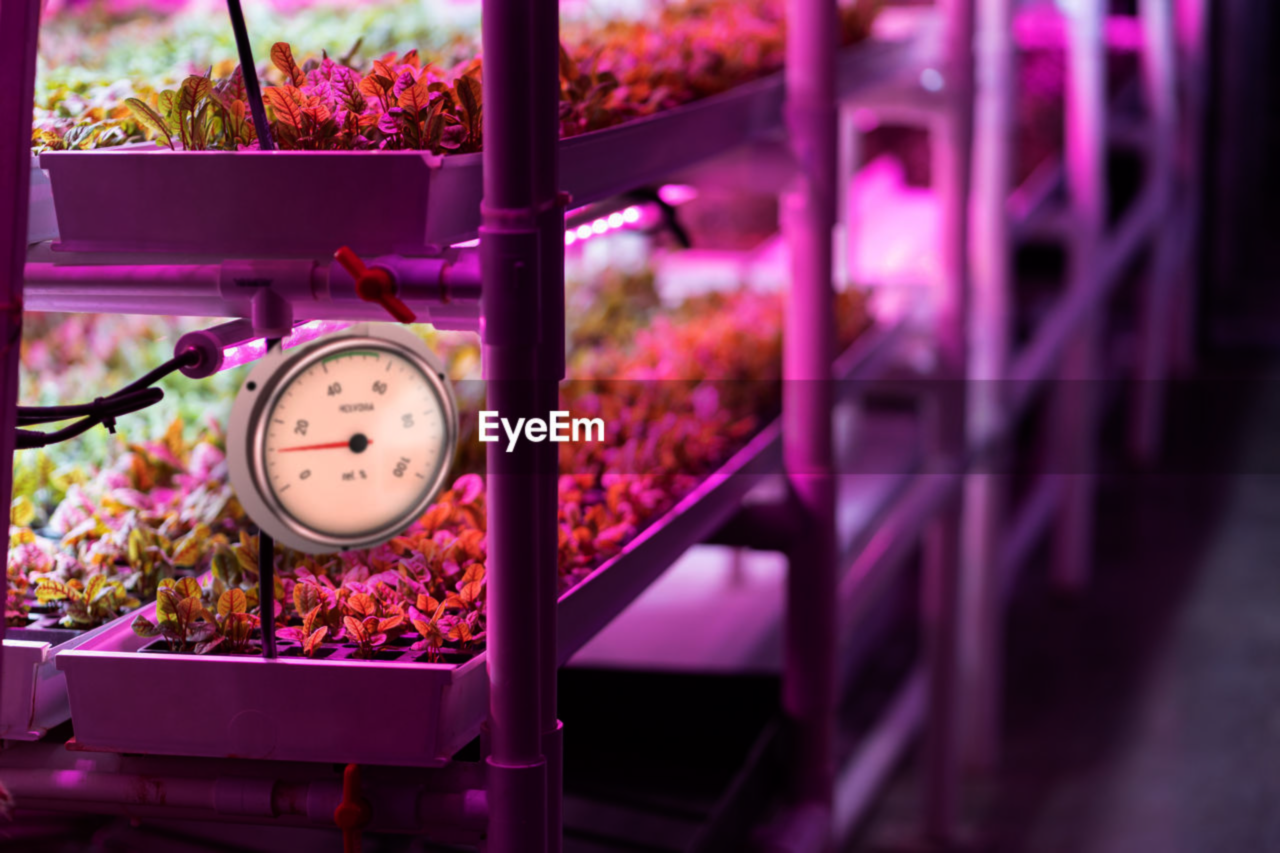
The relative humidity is value=12 unit=%
